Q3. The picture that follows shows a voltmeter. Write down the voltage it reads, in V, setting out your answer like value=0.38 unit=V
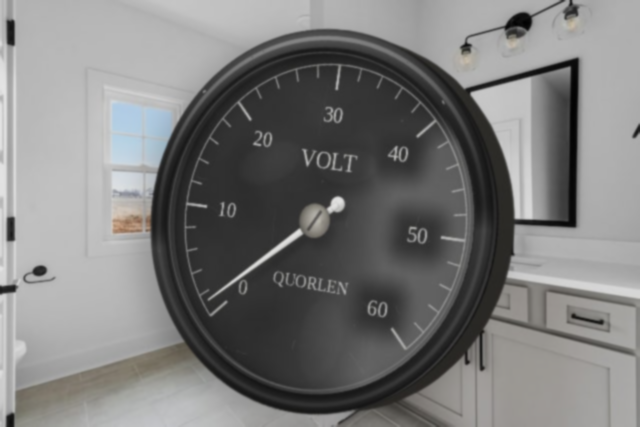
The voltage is value=1 unit=V
